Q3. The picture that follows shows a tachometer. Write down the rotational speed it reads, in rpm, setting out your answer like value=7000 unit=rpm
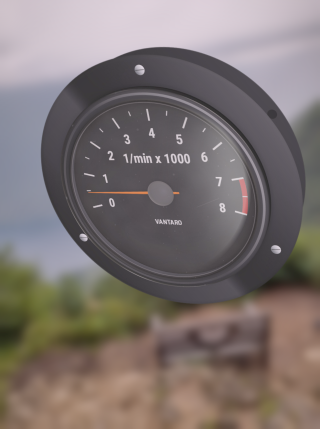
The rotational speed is value=500 unit=rpm
